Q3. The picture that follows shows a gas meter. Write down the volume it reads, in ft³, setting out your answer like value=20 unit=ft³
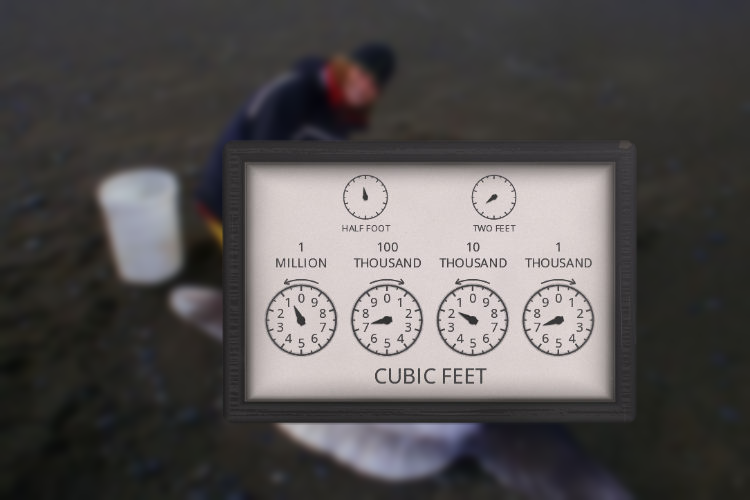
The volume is value=71700 unit=ft³
